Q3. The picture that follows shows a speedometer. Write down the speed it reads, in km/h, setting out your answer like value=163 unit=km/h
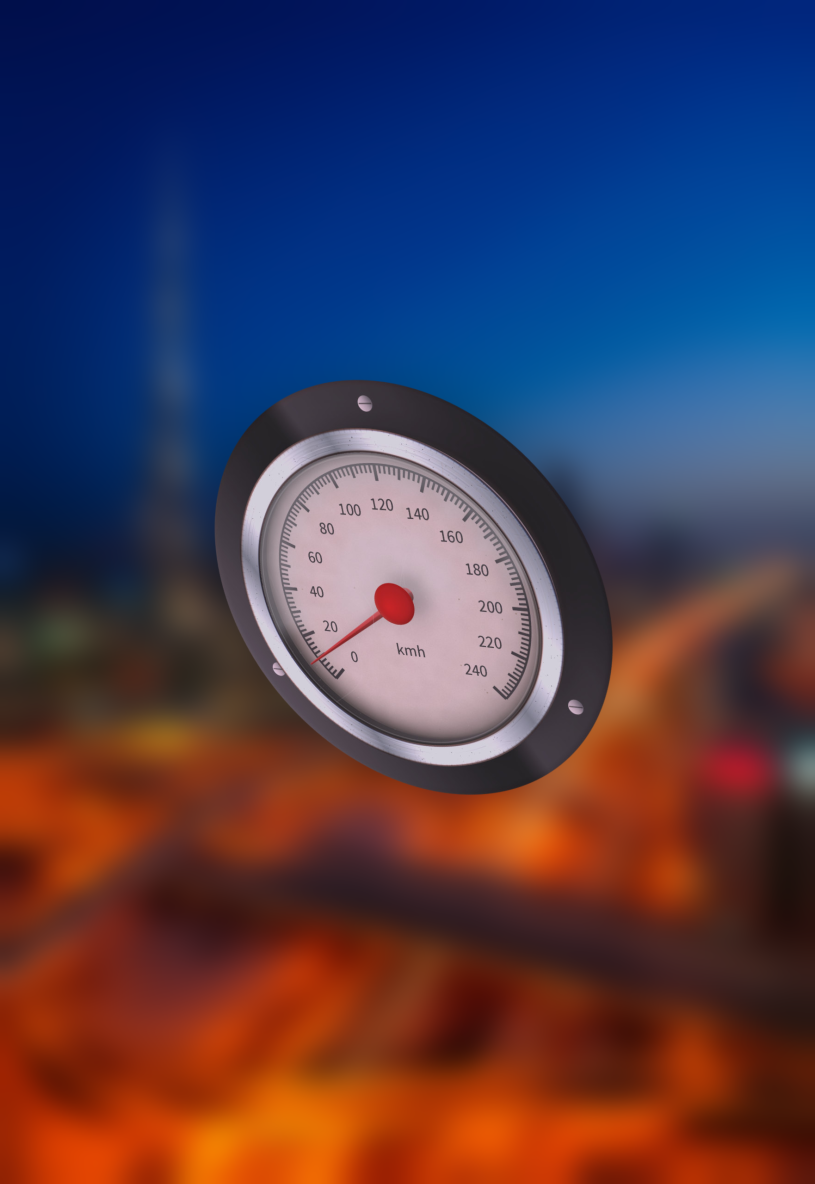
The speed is value=10 unit=km/h
